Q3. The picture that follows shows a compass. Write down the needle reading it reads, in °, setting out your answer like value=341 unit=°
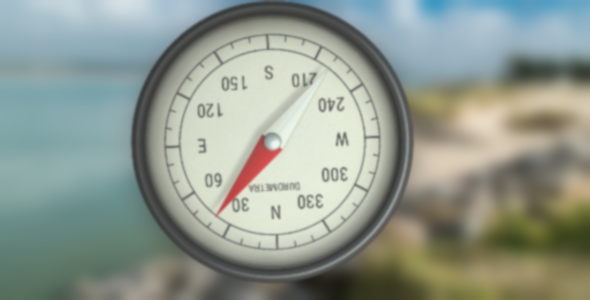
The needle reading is value=40 unit=°
